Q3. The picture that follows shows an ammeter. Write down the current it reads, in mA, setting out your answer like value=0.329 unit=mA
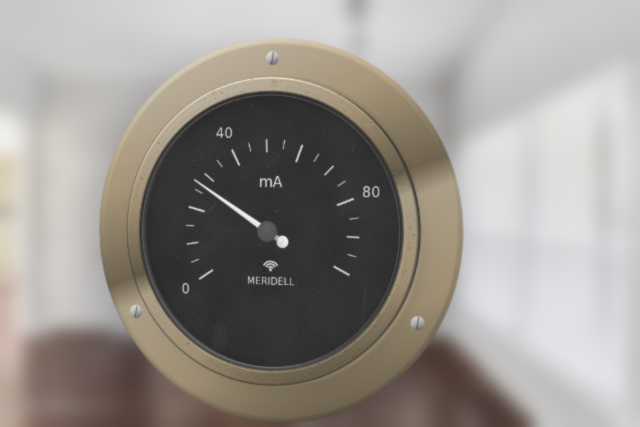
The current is value=27.5 unit=mA
